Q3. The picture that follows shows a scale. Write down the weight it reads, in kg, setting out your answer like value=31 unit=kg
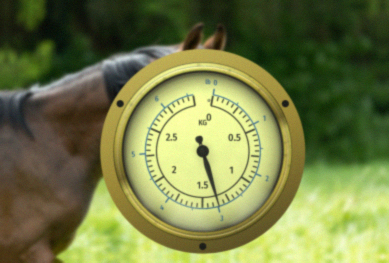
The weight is value=1.35 unit=kg
